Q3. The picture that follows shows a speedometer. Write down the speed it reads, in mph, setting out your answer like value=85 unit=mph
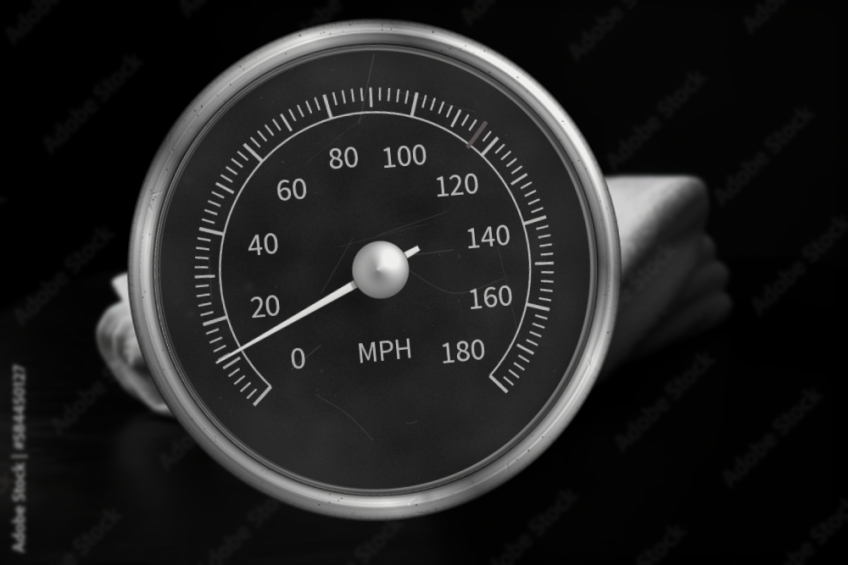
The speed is value=12 unit=mph
